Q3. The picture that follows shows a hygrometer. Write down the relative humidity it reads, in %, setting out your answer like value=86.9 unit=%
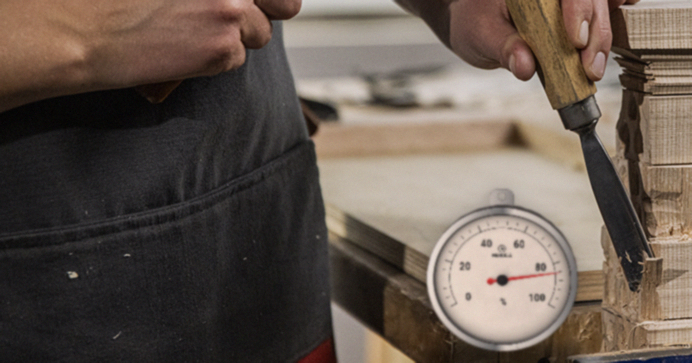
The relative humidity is value=84 unit=%
